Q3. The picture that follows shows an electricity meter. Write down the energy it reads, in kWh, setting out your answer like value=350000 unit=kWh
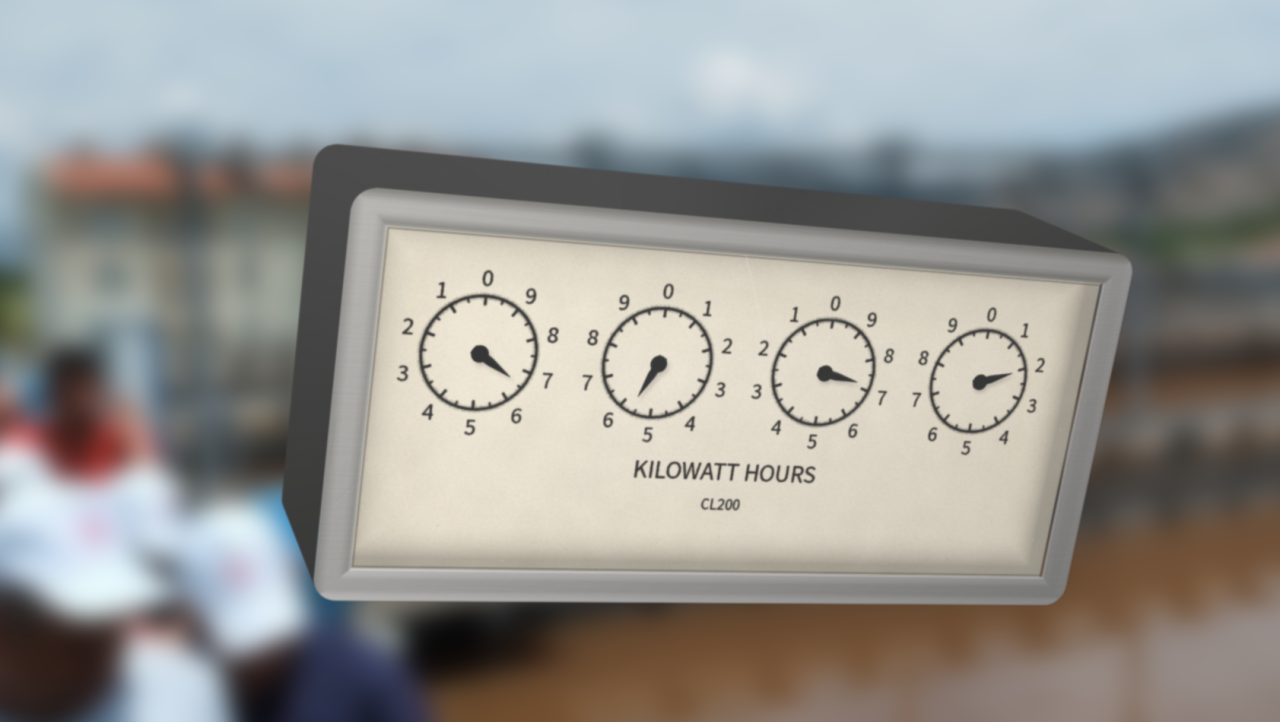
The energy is value=6572 unit=kWh
